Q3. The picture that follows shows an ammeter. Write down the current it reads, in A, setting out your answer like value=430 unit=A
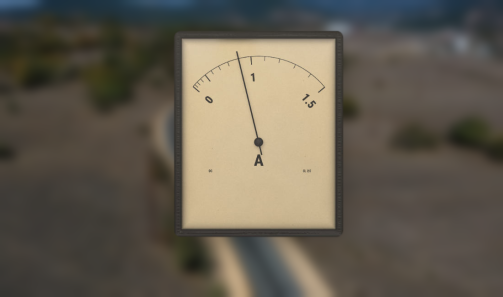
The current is value=0.9 unit=A
